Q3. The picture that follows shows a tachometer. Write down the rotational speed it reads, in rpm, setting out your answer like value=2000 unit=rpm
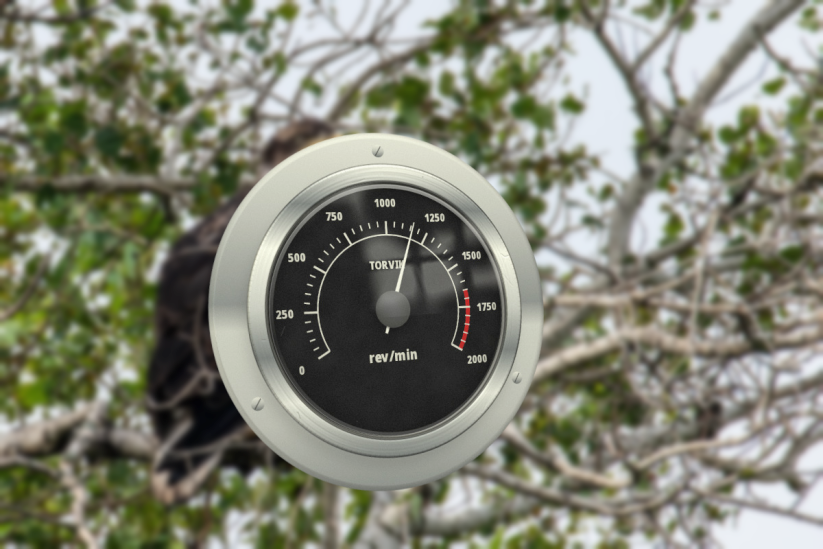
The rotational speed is value=1150 unit=rpm
